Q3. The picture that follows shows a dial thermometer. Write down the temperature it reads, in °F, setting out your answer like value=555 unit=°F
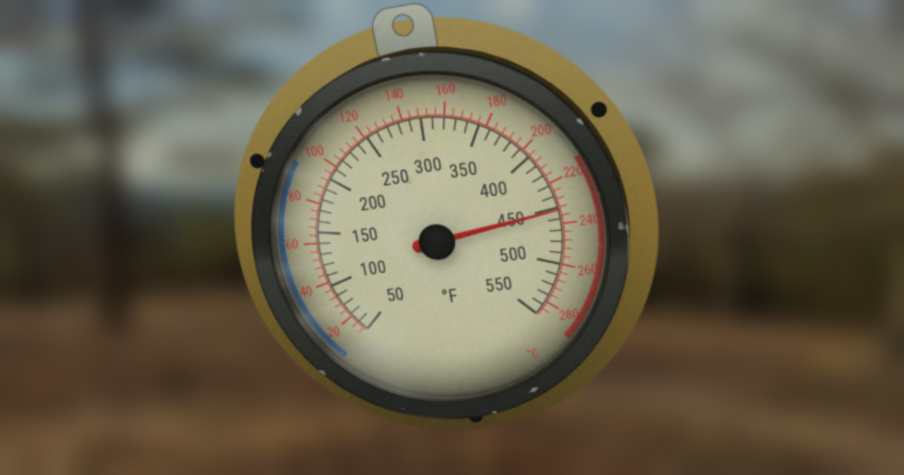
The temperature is value=450 unit=°F
